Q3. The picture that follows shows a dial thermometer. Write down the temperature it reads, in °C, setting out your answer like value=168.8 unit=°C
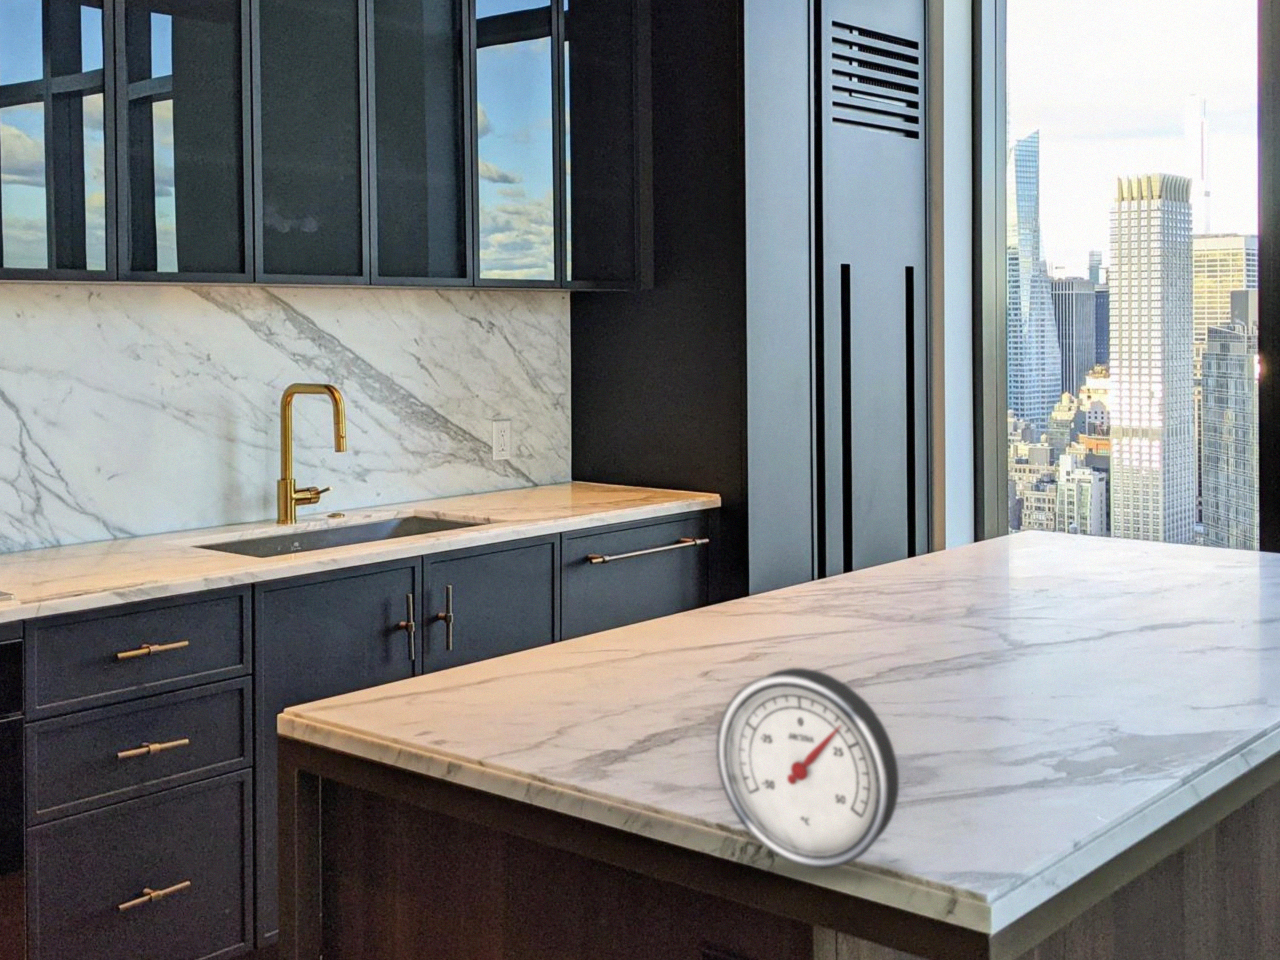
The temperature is value=17.5 unit=°C
